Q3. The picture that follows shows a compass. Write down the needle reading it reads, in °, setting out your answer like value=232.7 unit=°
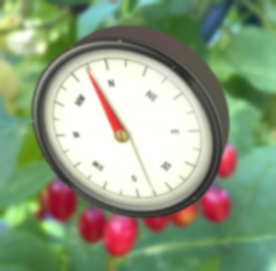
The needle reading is value=345 unit=°
